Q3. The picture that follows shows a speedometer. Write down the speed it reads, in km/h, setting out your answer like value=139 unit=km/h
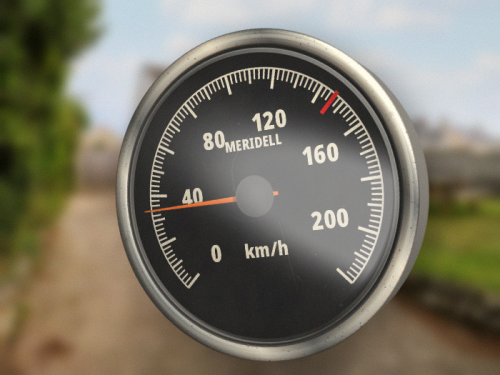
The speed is value=34 unit=km/h
